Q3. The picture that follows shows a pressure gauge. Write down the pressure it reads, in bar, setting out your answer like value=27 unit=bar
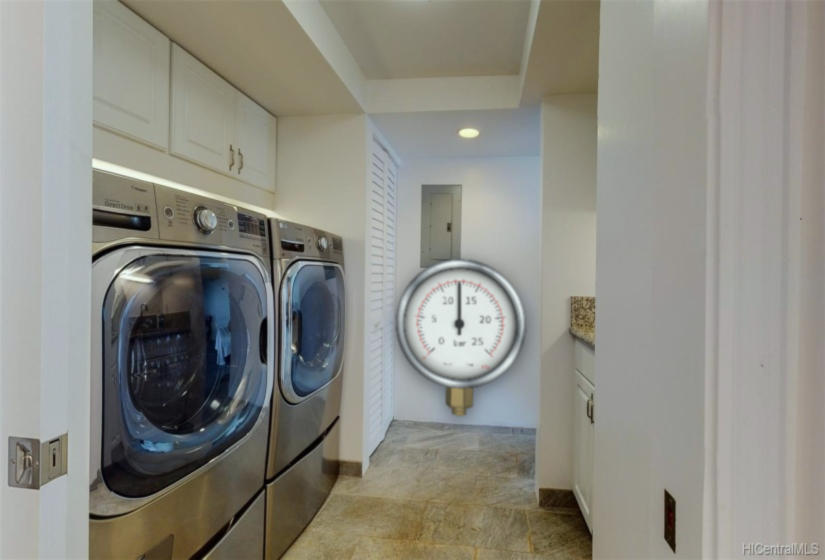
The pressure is value=12.5 unit=bar
